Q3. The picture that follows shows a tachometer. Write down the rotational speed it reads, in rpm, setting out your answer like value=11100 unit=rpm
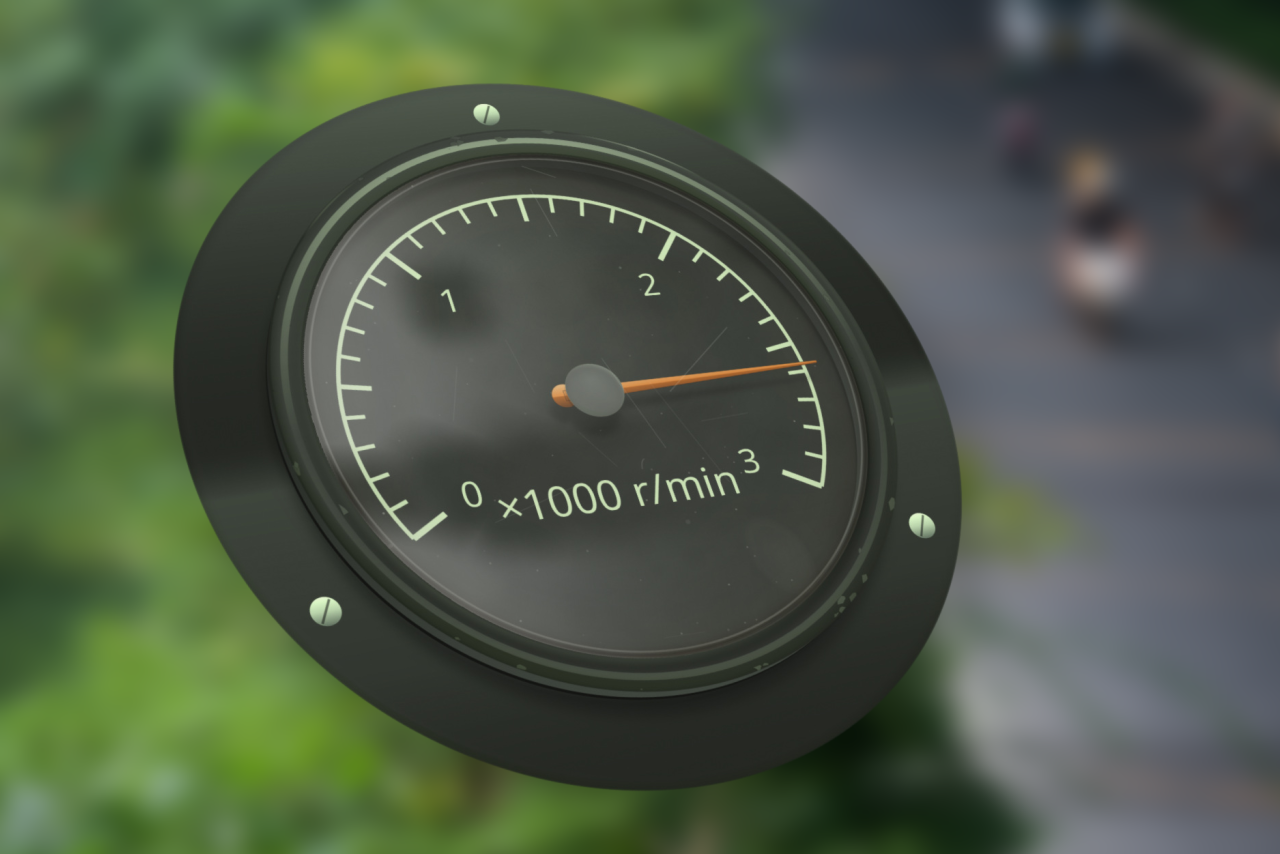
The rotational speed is value=2600 unit=rpm
